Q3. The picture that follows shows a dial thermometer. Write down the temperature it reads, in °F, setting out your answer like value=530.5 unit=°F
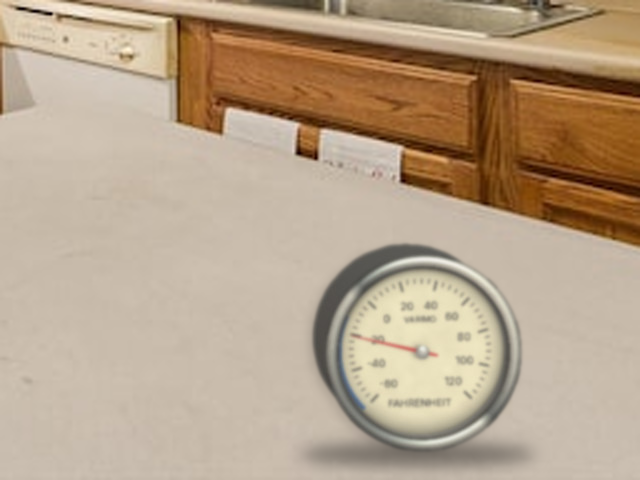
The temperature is value=-20 unit=°F
